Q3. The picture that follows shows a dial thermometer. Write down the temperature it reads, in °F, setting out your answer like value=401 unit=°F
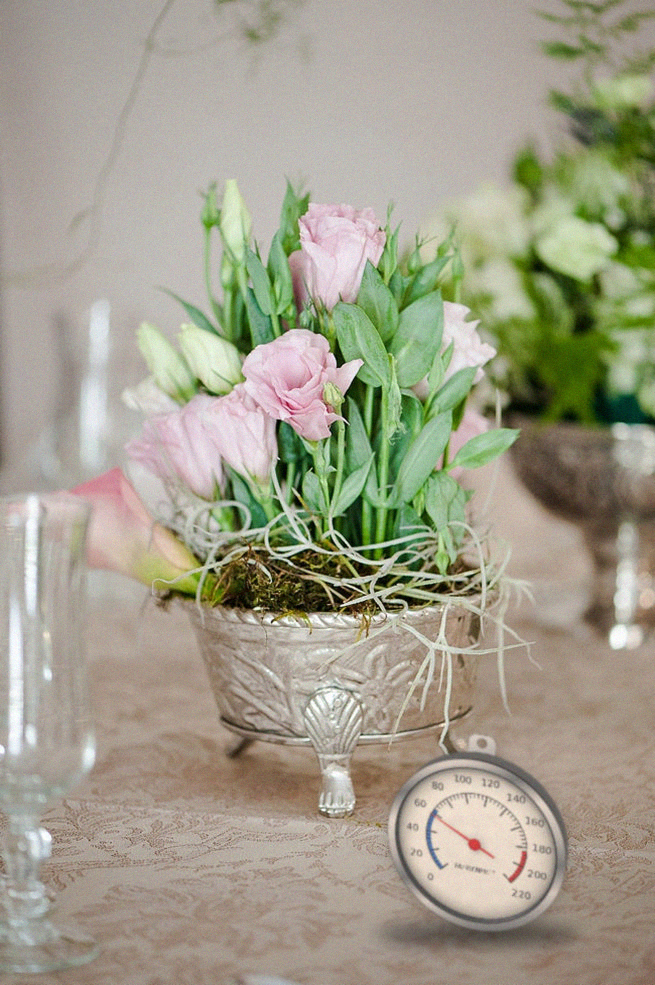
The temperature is value=60 unit=°F
